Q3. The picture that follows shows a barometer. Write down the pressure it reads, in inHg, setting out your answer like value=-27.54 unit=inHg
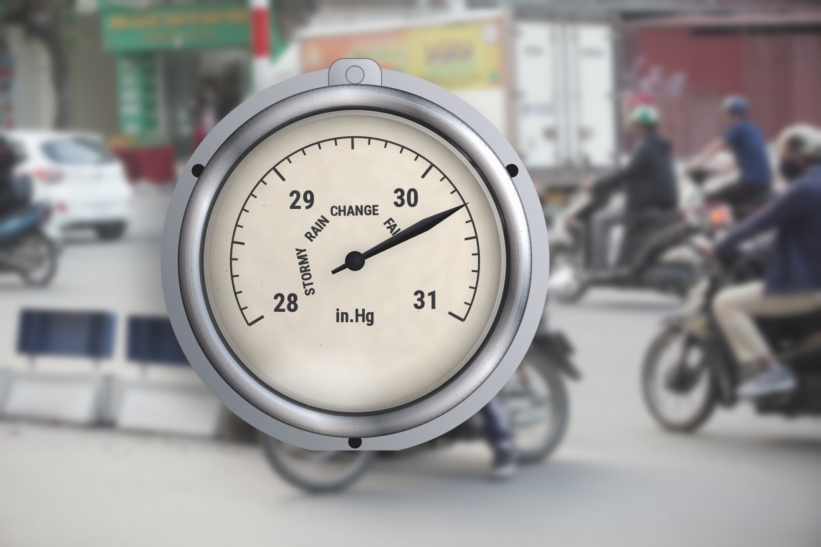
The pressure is value=30.3 unit=inHg
